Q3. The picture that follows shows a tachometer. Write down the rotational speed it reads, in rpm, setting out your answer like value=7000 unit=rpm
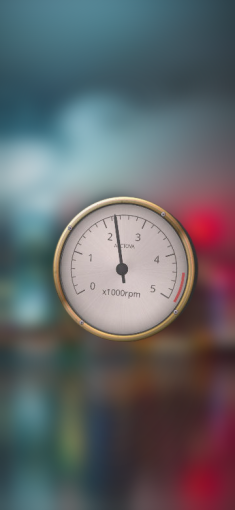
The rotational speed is value=2300 unit=rpm
